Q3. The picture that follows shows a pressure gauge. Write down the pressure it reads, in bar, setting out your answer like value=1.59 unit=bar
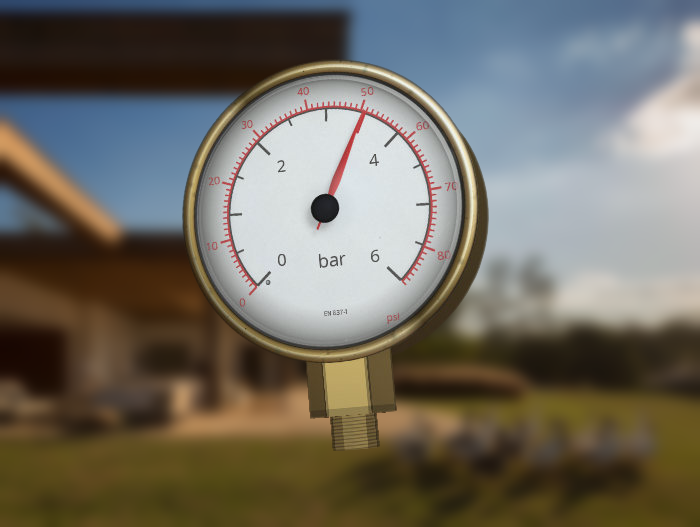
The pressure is value=3.5 unit=bar
